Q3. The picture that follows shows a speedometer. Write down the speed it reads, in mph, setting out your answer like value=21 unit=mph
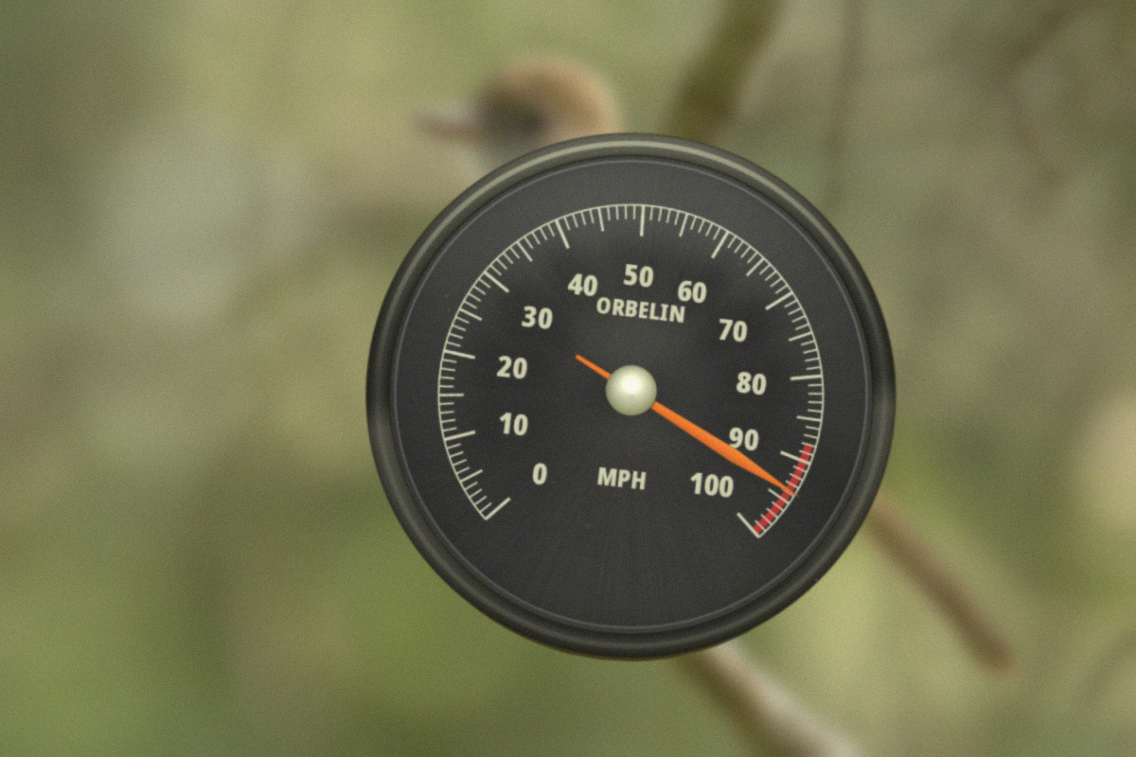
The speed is value=94 unit=mph
